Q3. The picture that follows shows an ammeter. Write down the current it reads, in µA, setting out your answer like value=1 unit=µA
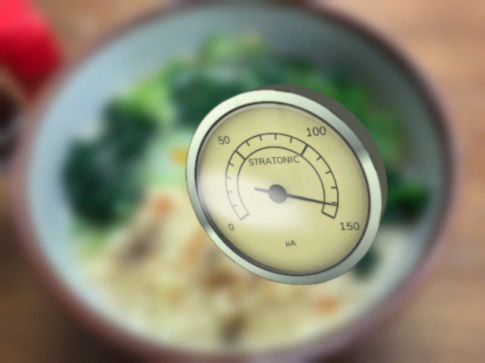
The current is value=140 unit=µA
